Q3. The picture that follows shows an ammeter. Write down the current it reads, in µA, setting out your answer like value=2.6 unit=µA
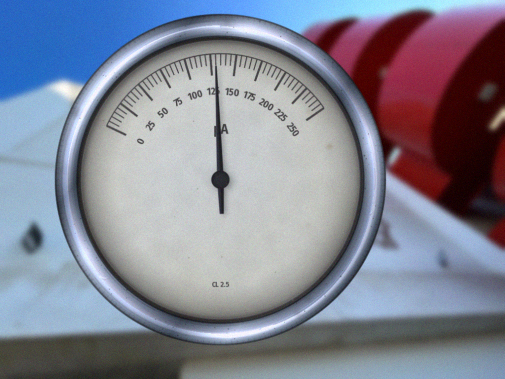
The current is value=130 unit=µA
